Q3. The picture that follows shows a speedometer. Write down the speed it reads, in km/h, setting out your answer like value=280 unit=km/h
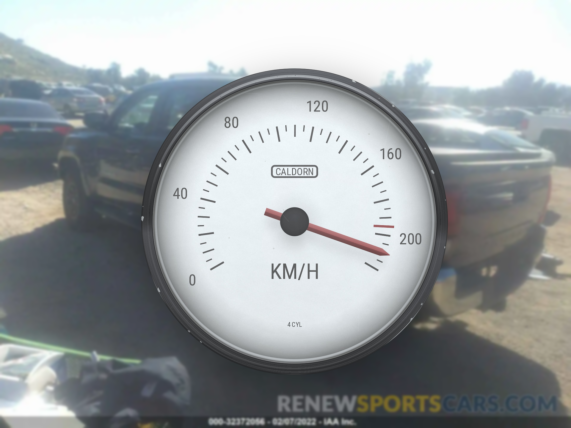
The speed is value=210 unit=km/h
